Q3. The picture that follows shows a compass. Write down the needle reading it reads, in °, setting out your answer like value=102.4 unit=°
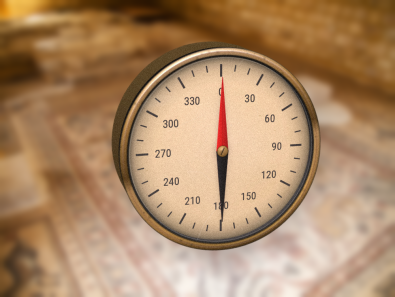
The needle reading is value=0 unit=°
